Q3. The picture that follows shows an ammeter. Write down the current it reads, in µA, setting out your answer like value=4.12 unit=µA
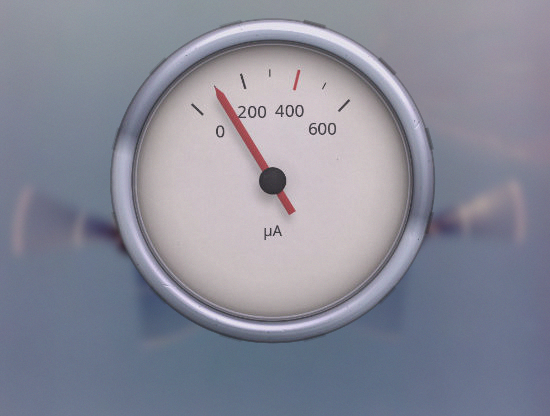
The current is value=100 unit=µA
